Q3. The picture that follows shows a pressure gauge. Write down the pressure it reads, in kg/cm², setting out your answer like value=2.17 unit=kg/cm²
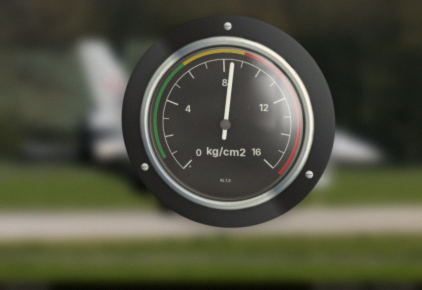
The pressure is value=8.5 unit=kg/cm²
